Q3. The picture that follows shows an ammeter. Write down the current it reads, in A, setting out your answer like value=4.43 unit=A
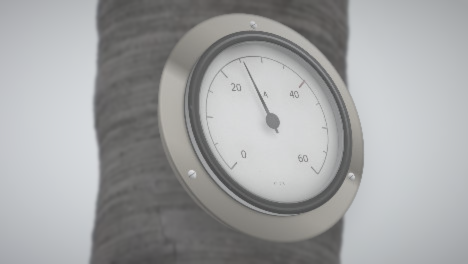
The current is value=25 unit=A
